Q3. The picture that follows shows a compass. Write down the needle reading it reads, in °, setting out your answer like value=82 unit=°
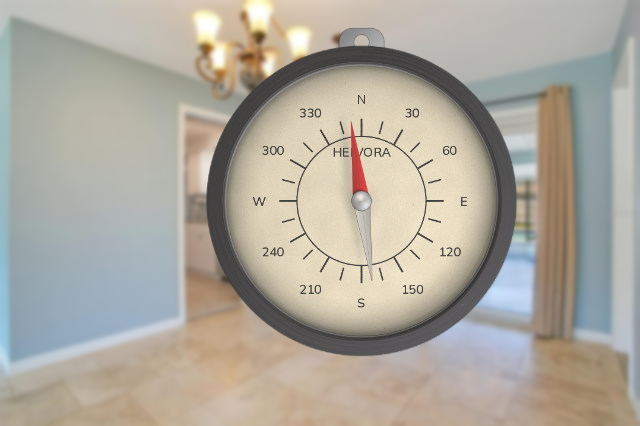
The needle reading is value=352.5 unit=°
